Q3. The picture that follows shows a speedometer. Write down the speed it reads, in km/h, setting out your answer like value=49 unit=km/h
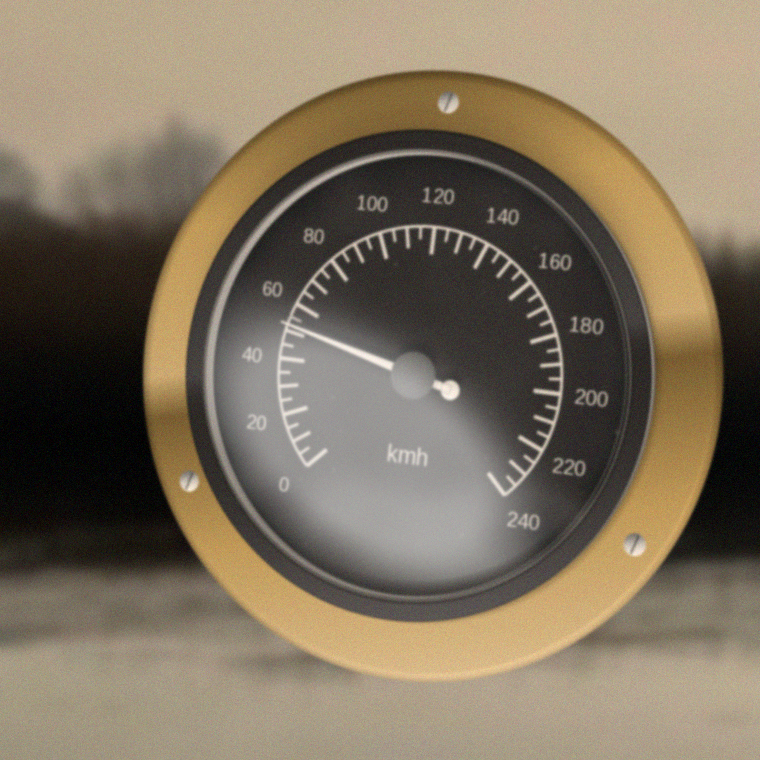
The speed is value=52.5 unit=km/h
